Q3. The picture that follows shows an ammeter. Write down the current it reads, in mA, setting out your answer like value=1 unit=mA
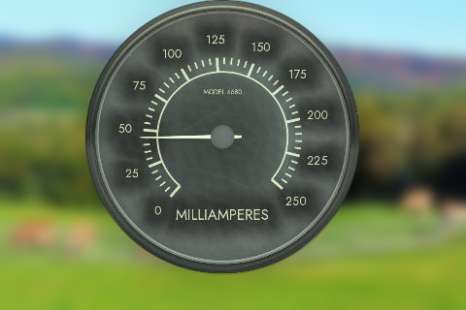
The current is value=45 unit=mA
